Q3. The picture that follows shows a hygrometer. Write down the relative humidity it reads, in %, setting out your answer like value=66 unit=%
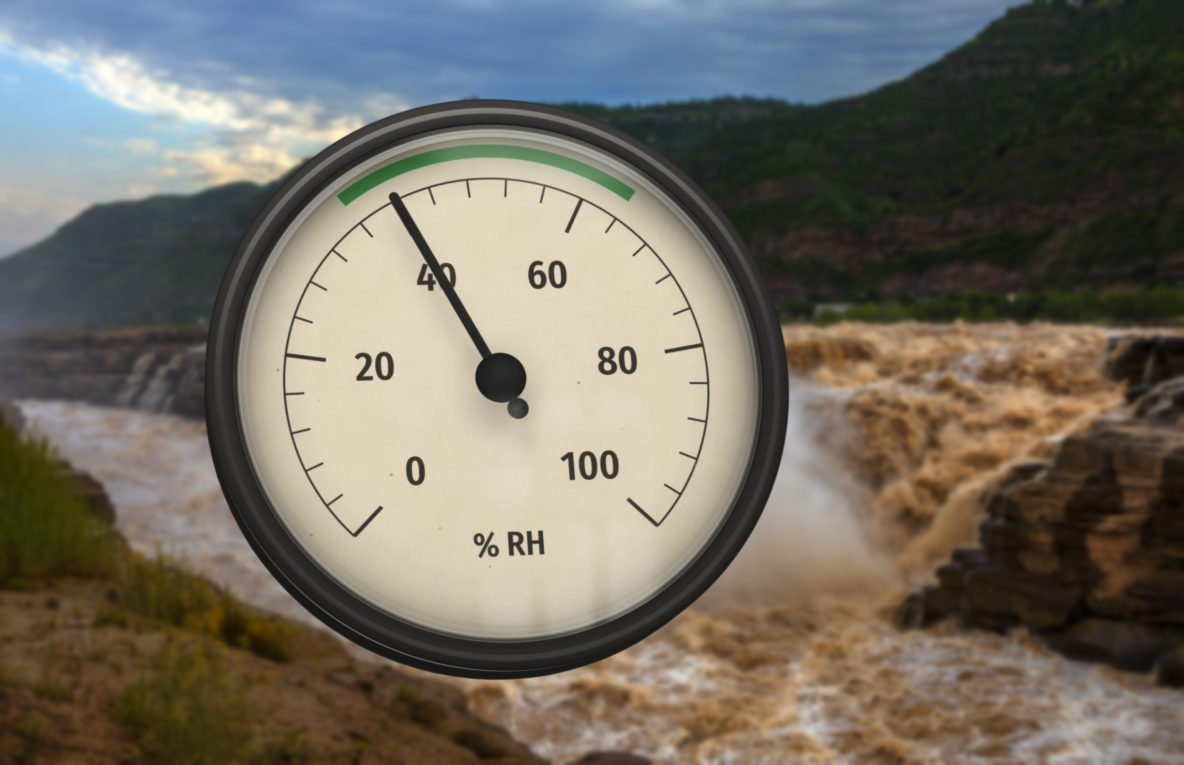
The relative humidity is value=40 unit=%
